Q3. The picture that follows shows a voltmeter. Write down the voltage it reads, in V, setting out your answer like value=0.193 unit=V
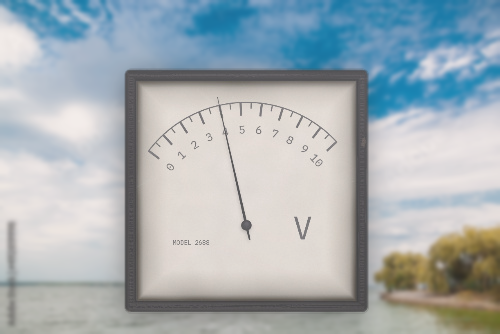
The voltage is value=4 unit=V
